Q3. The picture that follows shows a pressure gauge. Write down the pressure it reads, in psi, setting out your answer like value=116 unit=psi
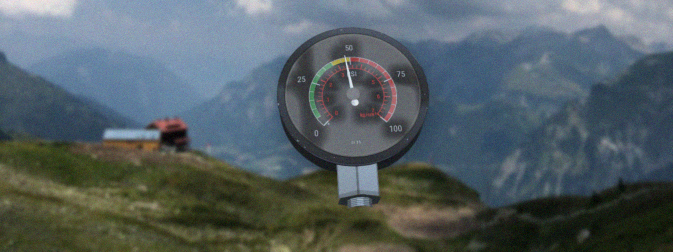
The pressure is value=47.5 unit=psi
